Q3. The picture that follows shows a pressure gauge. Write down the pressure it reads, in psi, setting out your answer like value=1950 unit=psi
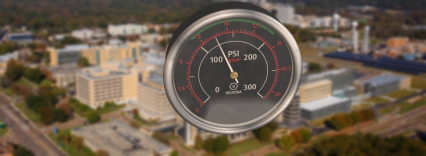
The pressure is value=125 unit=psi
